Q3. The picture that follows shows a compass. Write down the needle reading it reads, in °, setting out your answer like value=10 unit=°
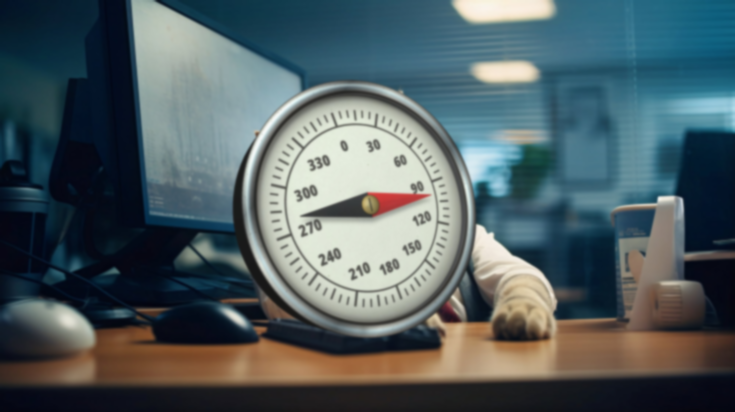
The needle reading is value=100 unit=°
